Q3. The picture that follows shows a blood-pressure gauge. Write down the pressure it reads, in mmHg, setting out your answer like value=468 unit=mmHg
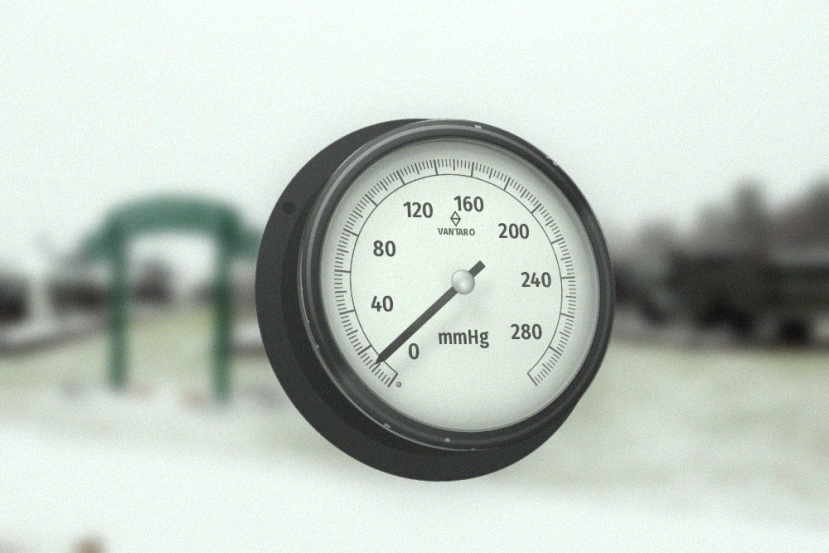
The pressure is value=12 unit=mmHg
